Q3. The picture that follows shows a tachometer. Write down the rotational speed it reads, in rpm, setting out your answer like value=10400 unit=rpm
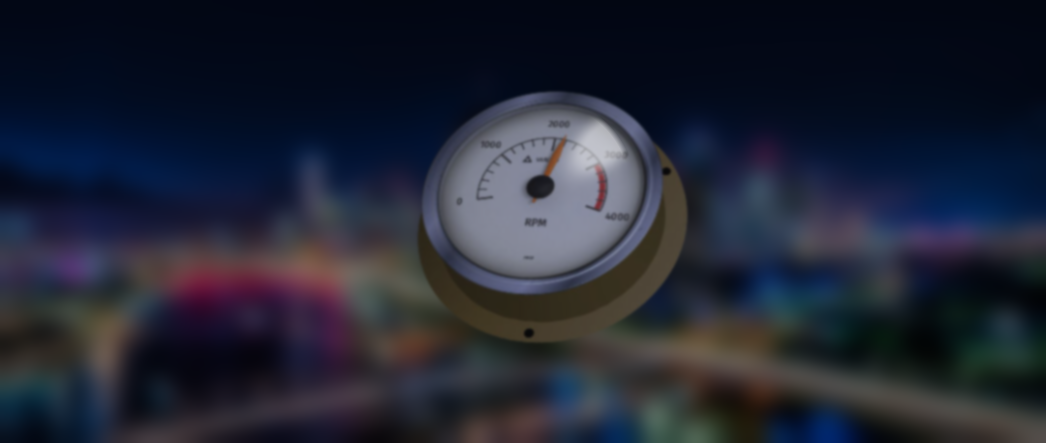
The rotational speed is value=2200 unit=rpm
